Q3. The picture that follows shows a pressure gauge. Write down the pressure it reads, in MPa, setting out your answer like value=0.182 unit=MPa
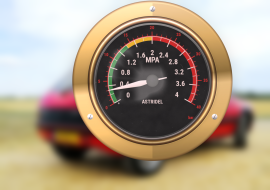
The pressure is value=0.3 unit=MPa
